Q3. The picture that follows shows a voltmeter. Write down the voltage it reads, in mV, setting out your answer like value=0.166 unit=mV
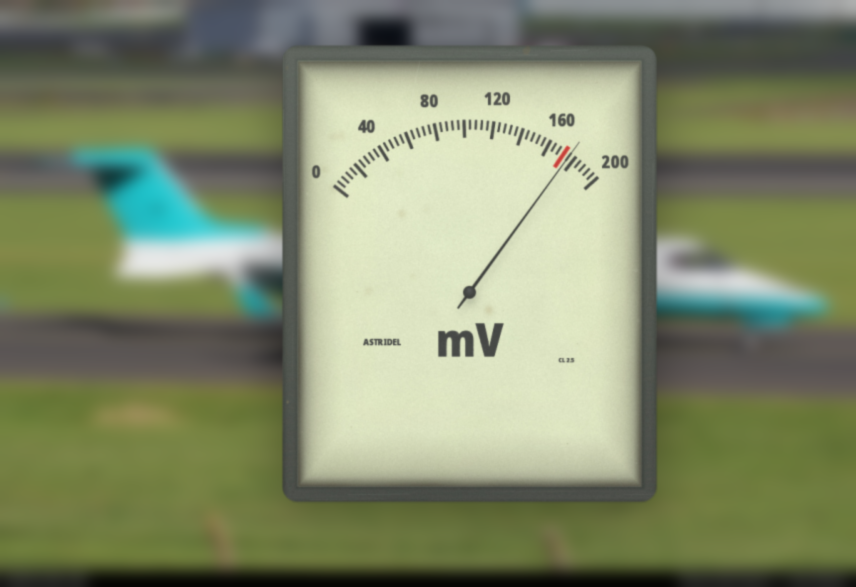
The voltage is value=176 unit=mV
